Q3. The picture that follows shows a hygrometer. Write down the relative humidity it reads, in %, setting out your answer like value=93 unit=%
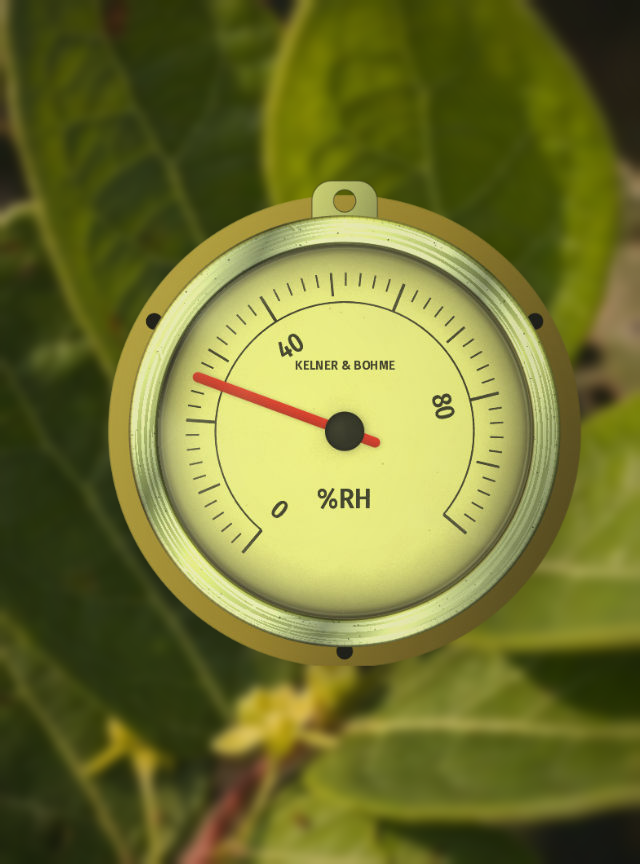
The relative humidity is value=26 unit=%
